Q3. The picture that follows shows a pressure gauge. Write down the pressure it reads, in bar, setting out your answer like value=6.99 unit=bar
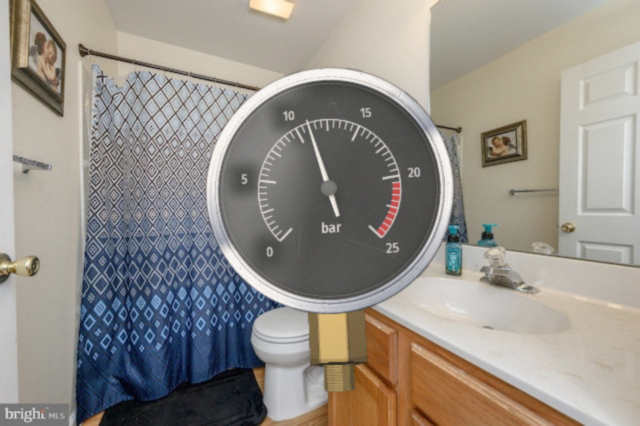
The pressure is value=11 unit=bar
